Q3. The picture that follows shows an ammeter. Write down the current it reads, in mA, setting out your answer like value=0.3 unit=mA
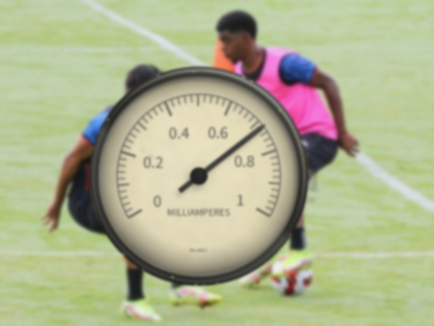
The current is value=0.72 unit=mA
